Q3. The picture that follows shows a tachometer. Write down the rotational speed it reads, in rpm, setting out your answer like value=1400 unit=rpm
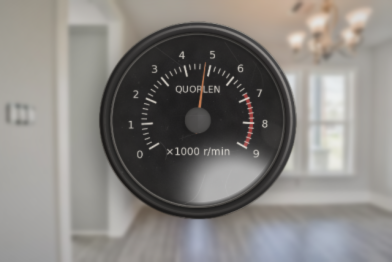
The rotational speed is value=4800 unit=rpm
